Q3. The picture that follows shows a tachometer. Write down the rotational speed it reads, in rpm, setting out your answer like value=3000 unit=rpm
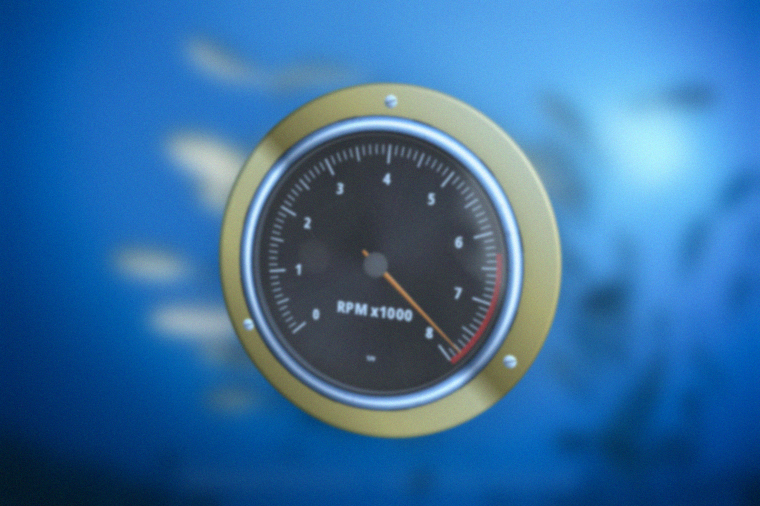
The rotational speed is value=7800 unit=rpm
